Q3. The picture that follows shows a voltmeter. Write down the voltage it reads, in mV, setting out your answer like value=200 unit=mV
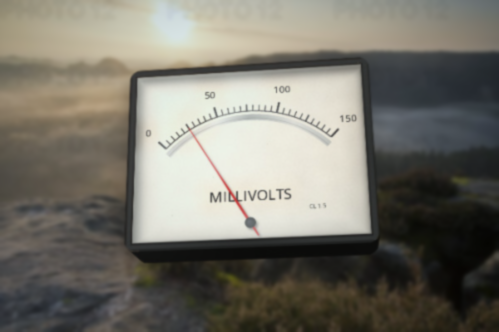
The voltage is value=25 unit=mV
